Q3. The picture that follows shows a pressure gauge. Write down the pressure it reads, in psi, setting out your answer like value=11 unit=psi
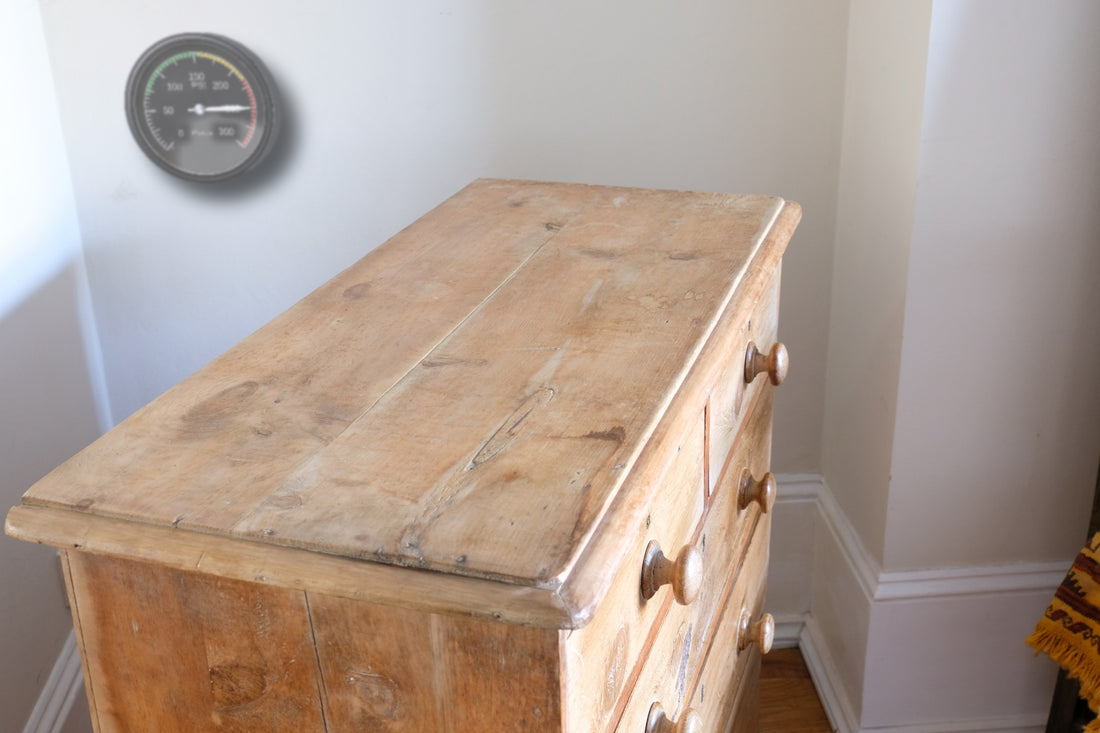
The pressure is value=250 unit=psi
